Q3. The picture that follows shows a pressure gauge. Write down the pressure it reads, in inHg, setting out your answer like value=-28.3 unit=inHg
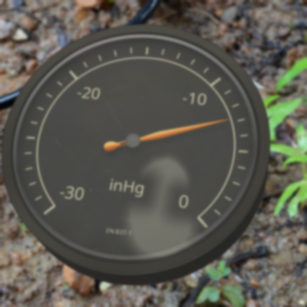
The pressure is value=-7 unit=inHg
